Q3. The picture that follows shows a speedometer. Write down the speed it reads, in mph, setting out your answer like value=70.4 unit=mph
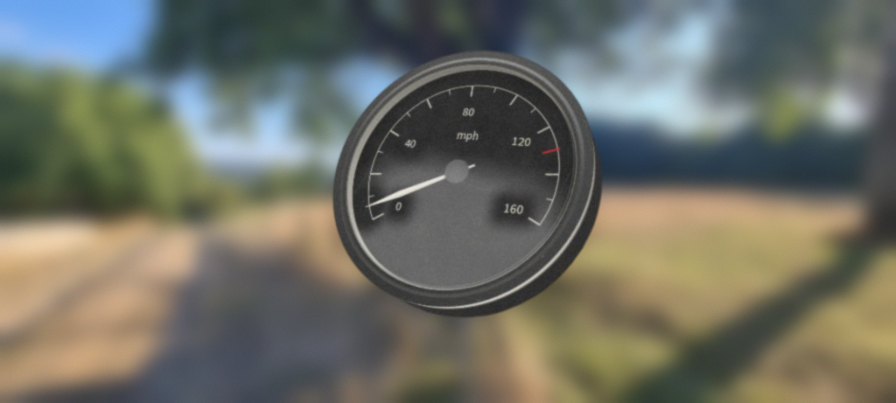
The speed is value=5 unit=mph
